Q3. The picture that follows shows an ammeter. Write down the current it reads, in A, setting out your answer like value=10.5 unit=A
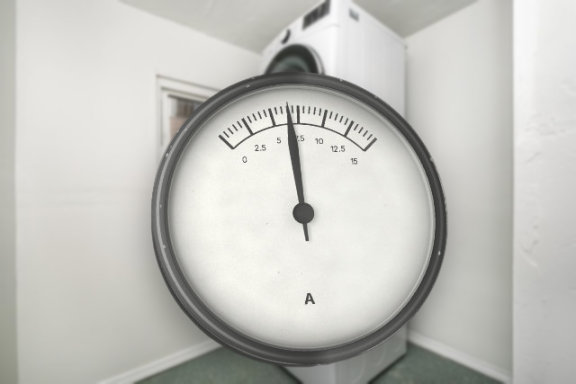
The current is value=6.5 unit=A
